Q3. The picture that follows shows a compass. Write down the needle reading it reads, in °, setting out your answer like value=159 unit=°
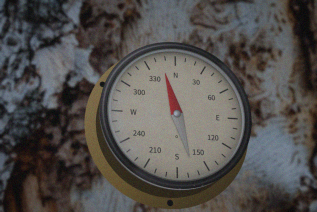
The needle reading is value=345 unit=°
